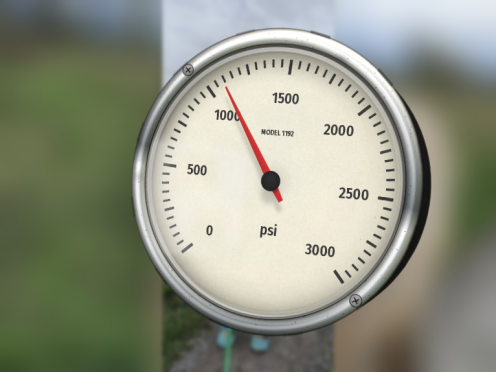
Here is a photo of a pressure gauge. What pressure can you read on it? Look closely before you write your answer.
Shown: 1100 psi
